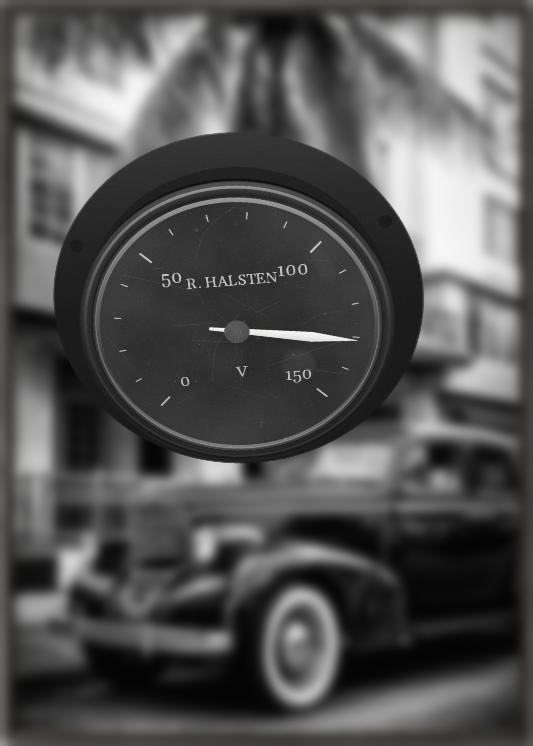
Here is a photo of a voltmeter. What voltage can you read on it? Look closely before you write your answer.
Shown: 130 V
